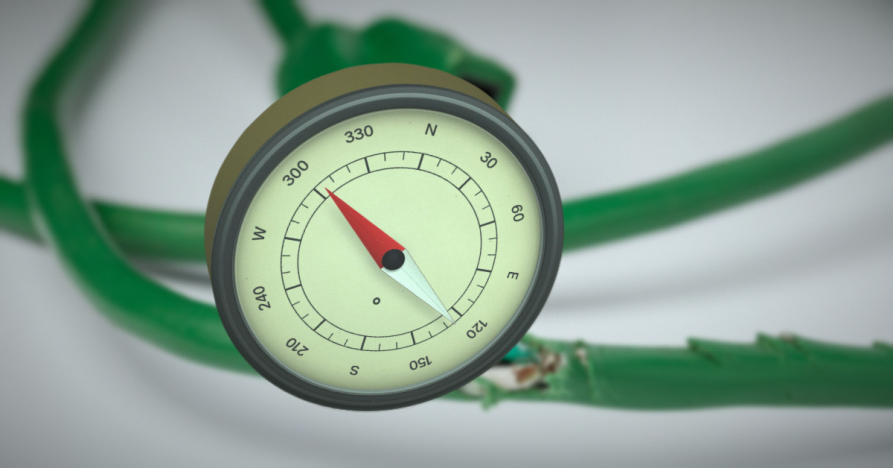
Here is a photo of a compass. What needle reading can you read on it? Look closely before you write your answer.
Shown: 305 °
